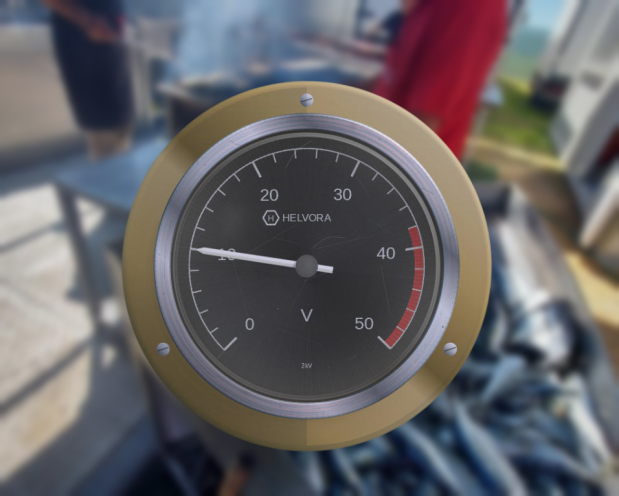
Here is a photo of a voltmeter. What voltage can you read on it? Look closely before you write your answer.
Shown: 10 V
